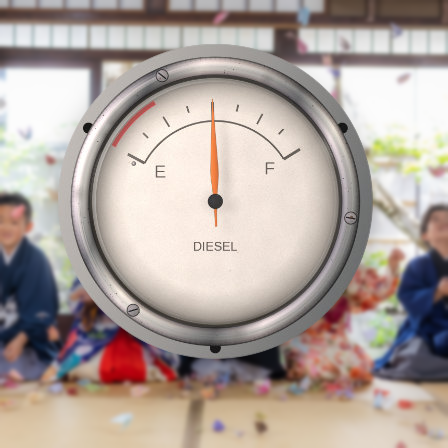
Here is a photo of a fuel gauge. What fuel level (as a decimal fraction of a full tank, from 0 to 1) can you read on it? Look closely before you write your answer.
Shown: 0.5
